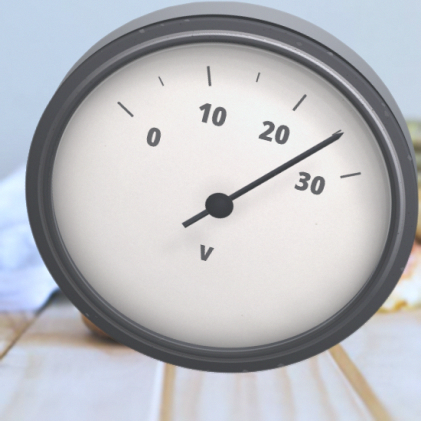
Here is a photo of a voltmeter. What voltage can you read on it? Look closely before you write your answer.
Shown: 25 V
